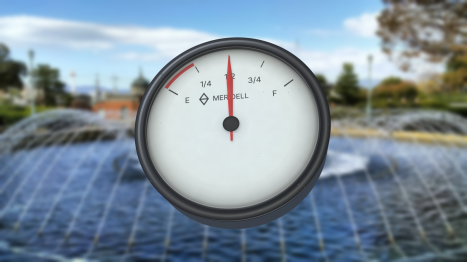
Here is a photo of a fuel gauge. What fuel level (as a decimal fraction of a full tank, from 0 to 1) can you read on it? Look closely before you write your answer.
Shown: 0.5
